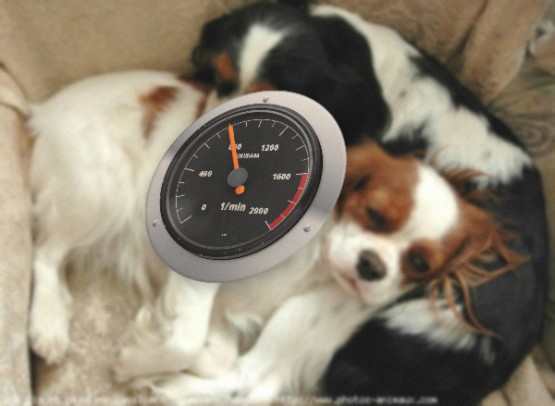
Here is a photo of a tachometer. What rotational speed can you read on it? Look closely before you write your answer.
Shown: 800 rpm
